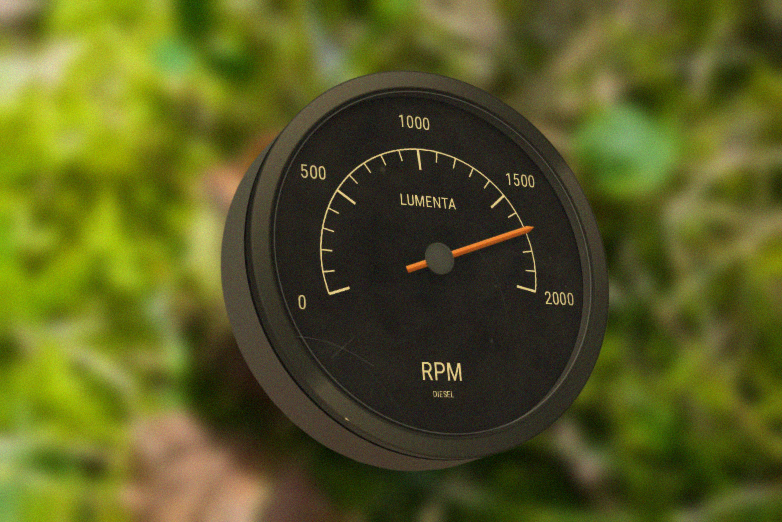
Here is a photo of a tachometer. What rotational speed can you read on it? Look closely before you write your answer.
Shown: 1700 rpm
